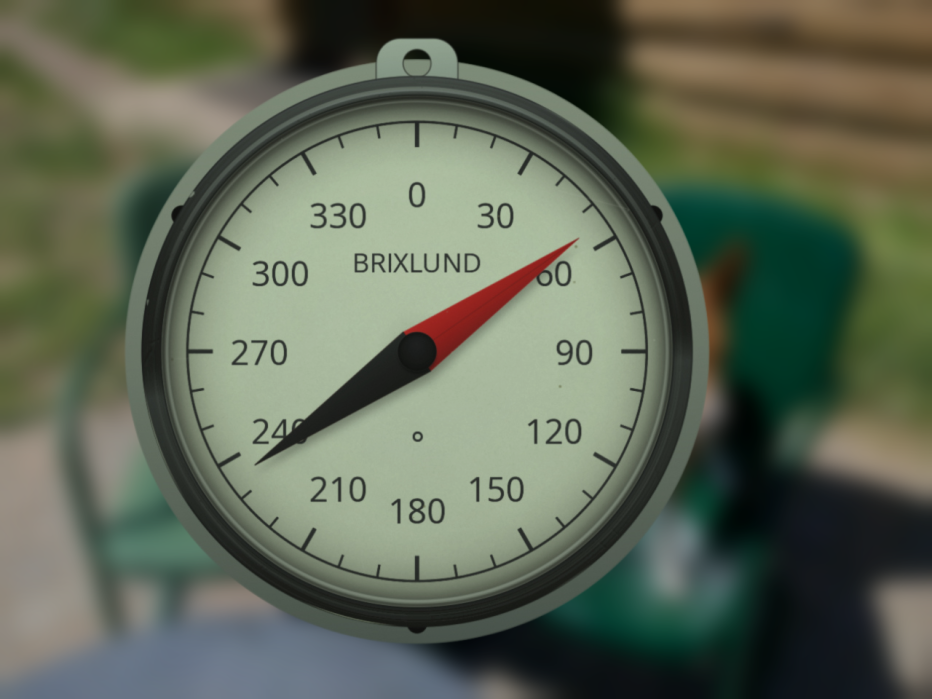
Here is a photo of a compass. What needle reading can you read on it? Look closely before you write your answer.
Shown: 55 °
